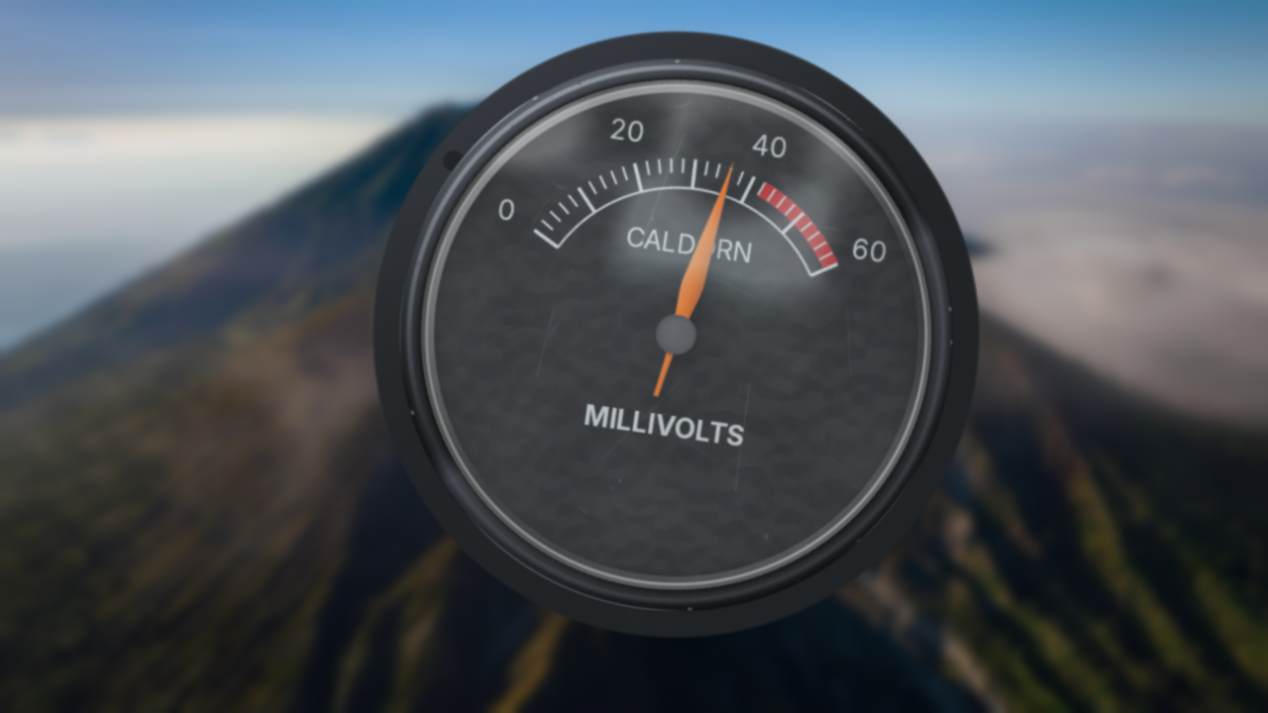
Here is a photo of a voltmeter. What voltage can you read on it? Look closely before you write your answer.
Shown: 36 mV
